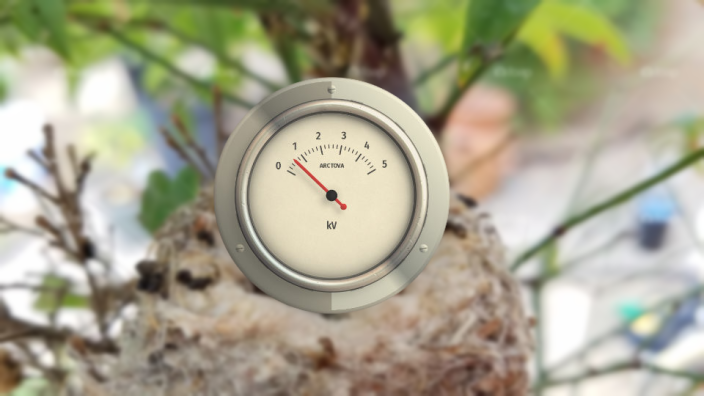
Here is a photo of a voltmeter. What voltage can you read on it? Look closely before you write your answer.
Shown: 0.6 kV
